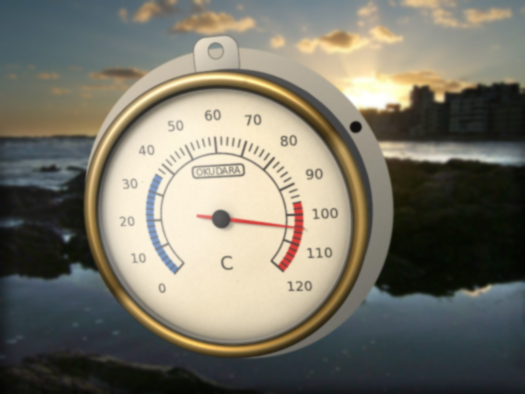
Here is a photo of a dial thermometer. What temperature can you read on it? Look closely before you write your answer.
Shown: 104 °C
